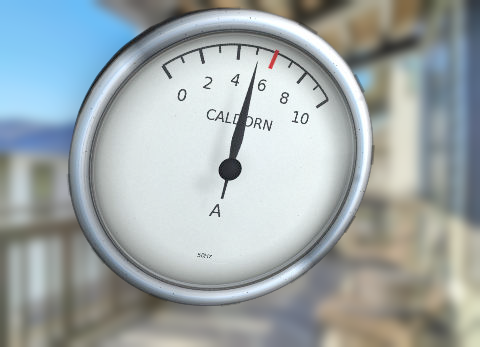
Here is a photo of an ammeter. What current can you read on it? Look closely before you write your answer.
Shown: 5 A
